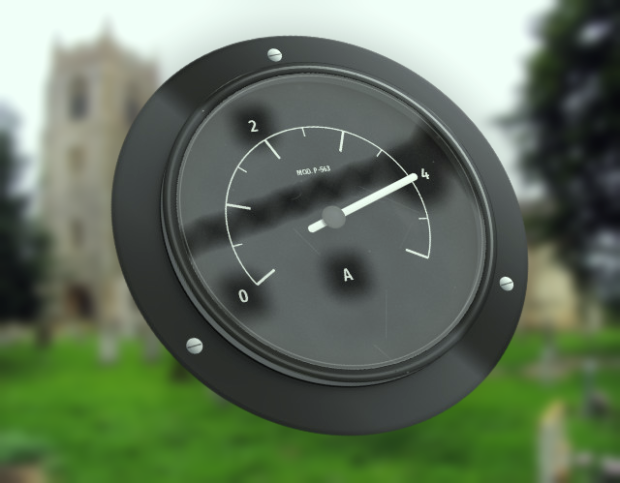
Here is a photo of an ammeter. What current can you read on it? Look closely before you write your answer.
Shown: 4 A
